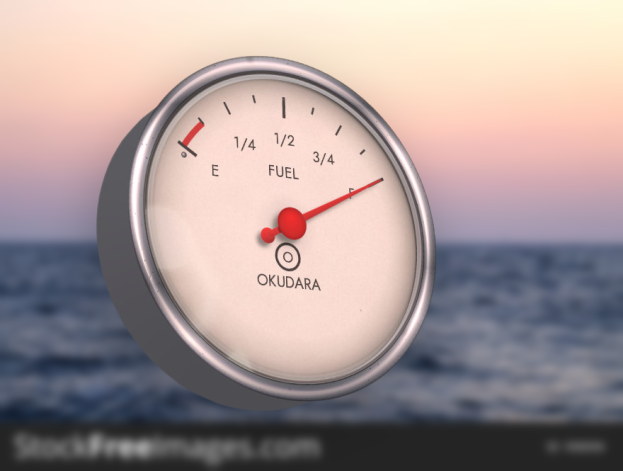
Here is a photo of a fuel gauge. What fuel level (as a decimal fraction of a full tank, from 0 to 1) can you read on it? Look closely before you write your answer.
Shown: 1
